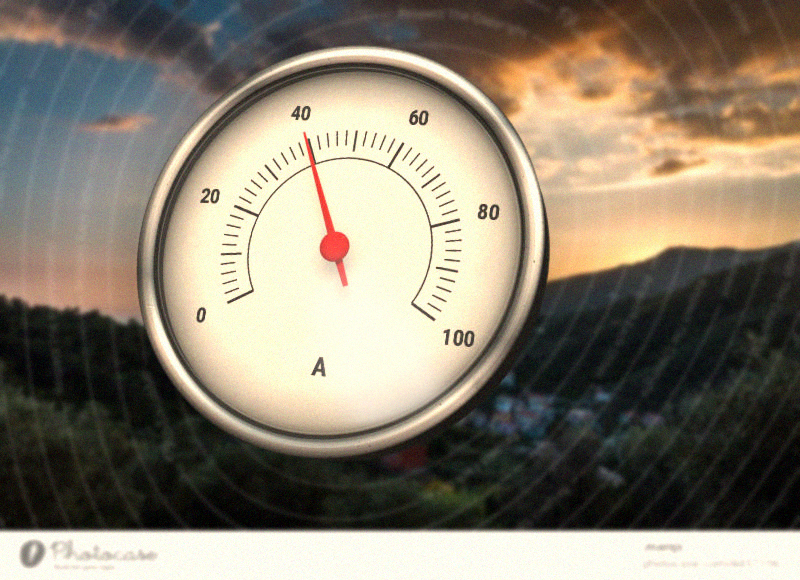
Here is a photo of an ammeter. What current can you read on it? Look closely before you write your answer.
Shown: 40 A
